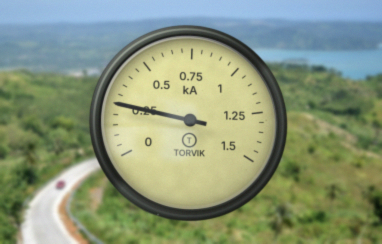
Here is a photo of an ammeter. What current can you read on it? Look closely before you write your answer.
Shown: 0.25 kA
